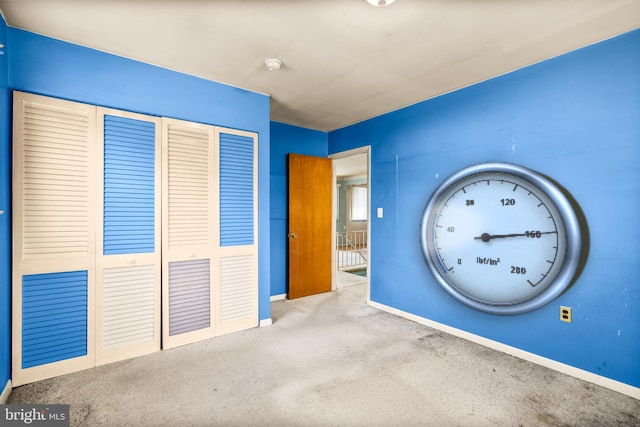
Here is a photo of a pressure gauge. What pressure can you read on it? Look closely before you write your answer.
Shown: 160 psi
